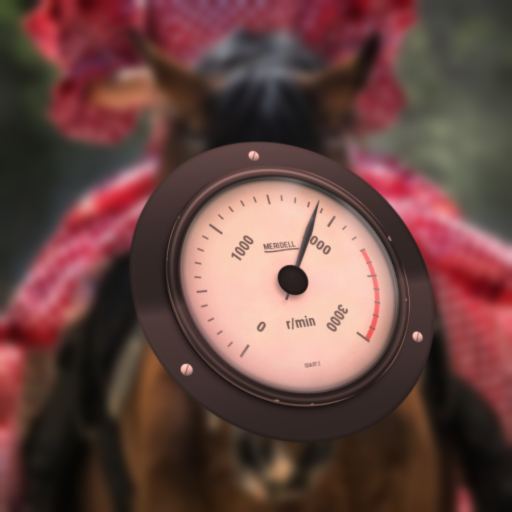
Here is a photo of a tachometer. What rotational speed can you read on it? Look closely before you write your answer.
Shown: 1850 rpm
